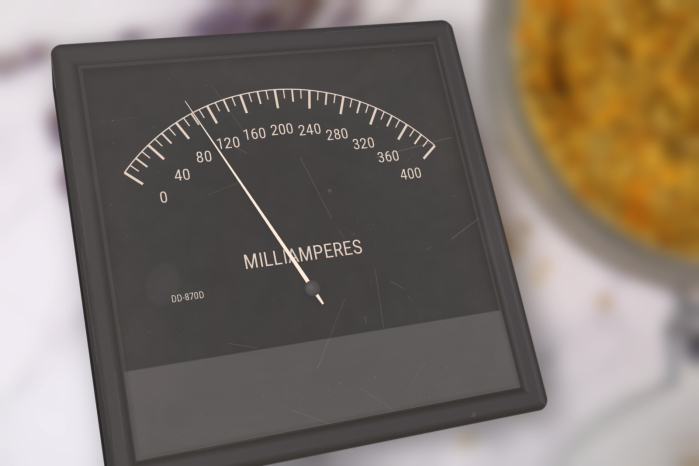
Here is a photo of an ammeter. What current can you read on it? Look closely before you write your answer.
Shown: 100 mA
